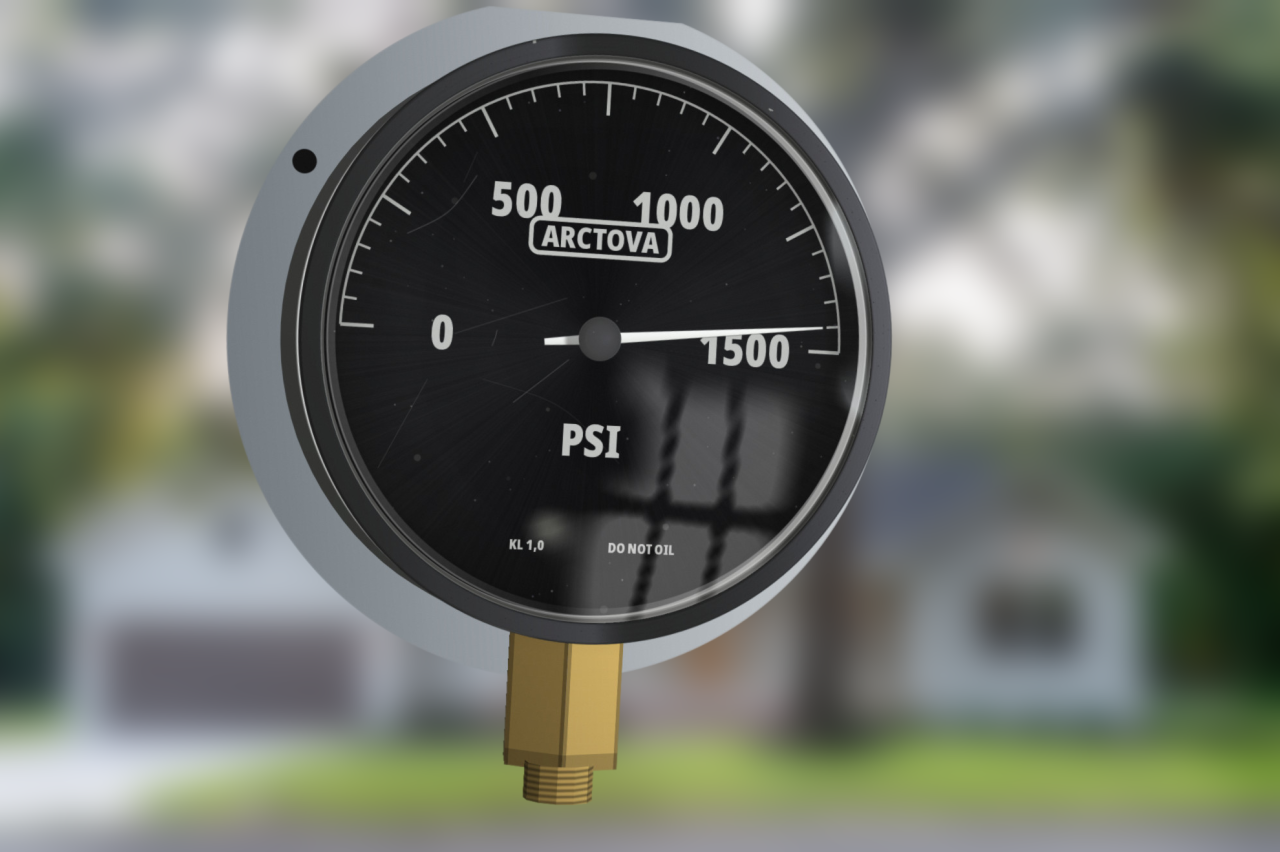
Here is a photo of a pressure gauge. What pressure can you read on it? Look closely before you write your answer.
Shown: 1450 psi
